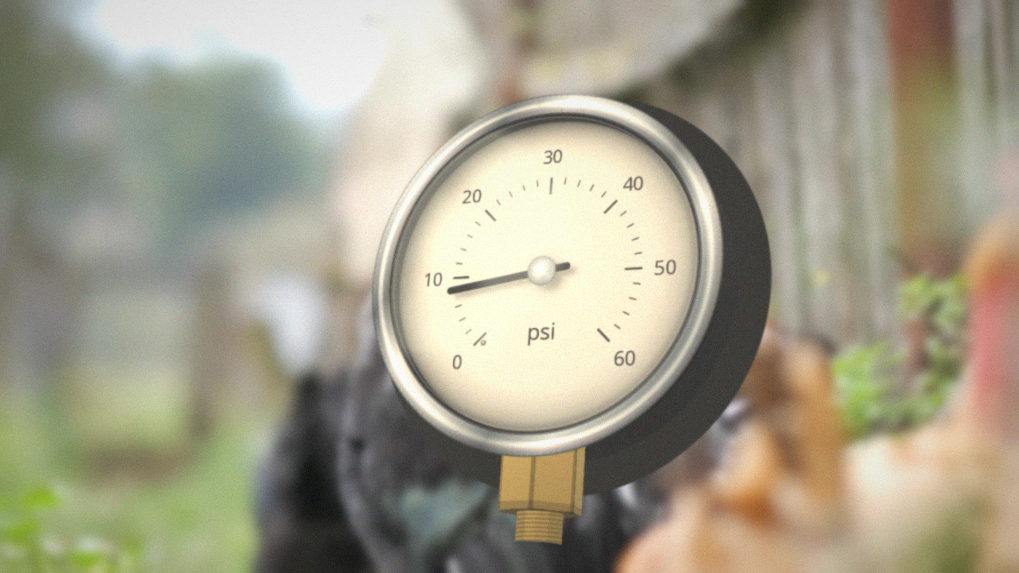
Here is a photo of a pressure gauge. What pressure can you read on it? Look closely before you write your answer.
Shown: 8 psi
